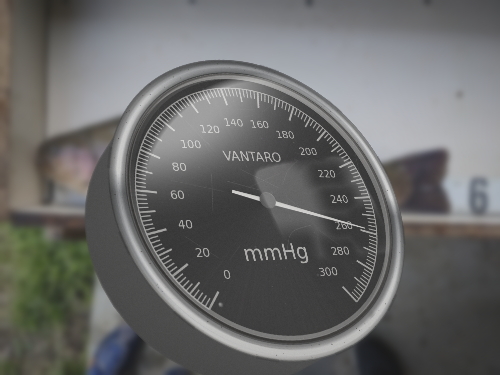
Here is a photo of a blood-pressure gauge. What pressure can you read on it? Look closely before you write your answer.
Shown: 260 mmHg
